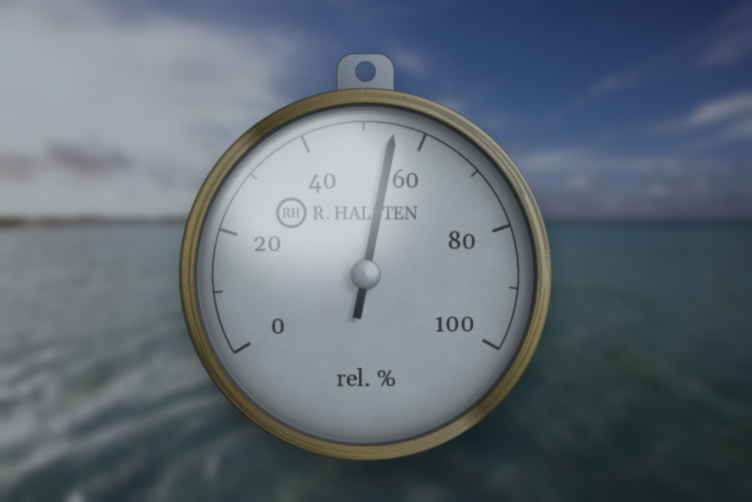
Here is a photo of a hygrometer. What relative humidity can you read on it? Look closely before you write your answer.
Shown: 55 %
